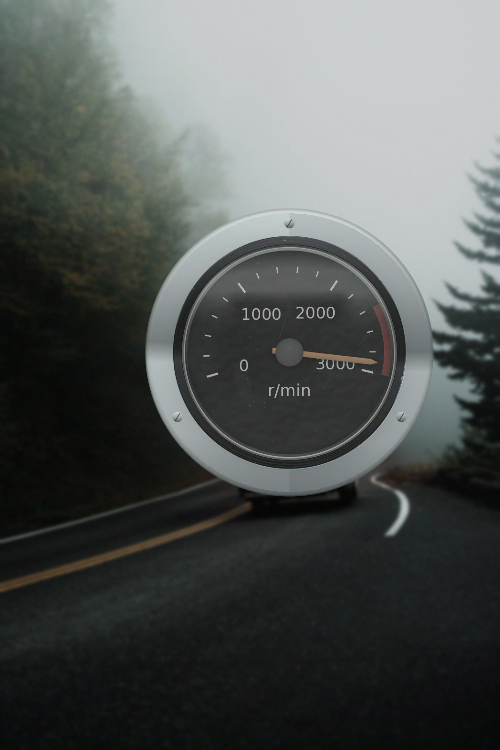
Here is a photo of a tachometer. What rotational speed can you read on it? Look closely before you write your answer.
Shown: 2900 rpm
